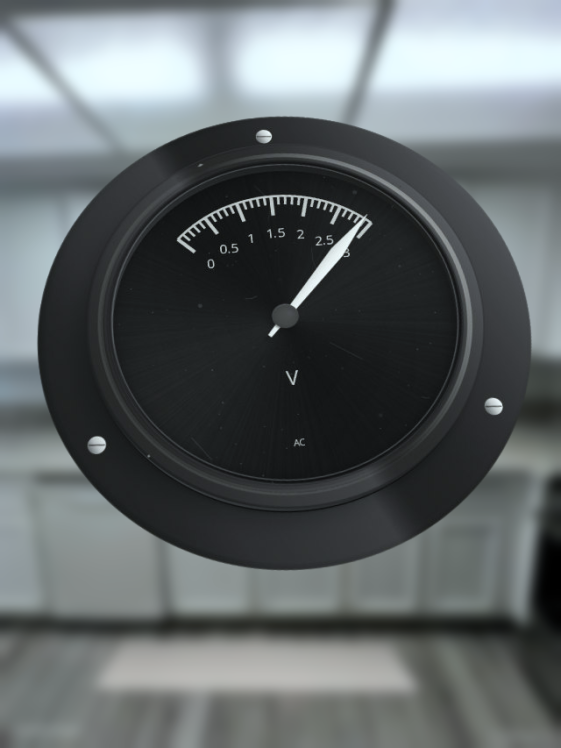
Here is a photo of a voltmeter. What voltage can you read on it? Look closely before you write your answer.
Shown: 2.9 V
